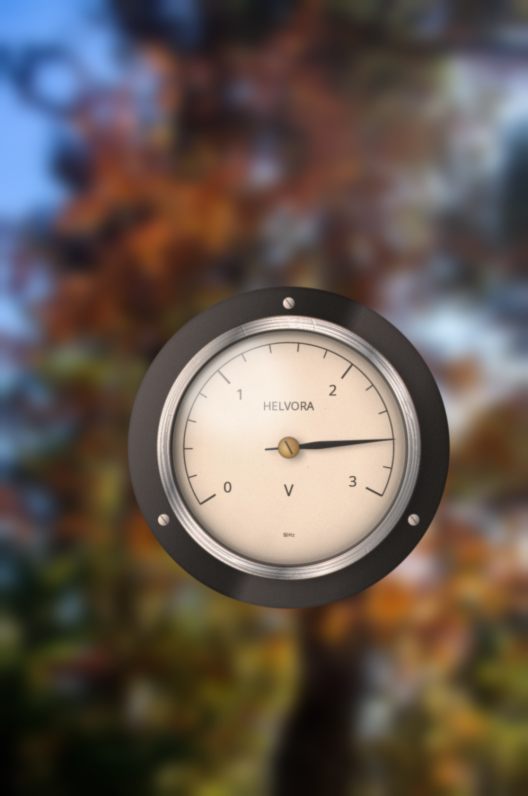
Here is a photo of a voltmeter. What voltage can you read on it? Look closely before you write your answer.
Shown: 2.6 V
